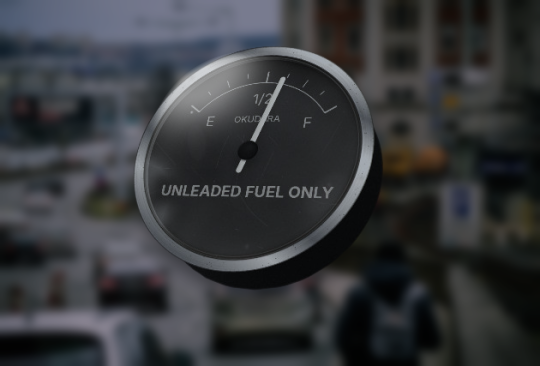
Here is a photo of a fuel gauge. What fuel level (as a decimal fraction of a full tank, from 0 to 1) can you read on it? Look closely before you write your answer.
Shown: 0.625
